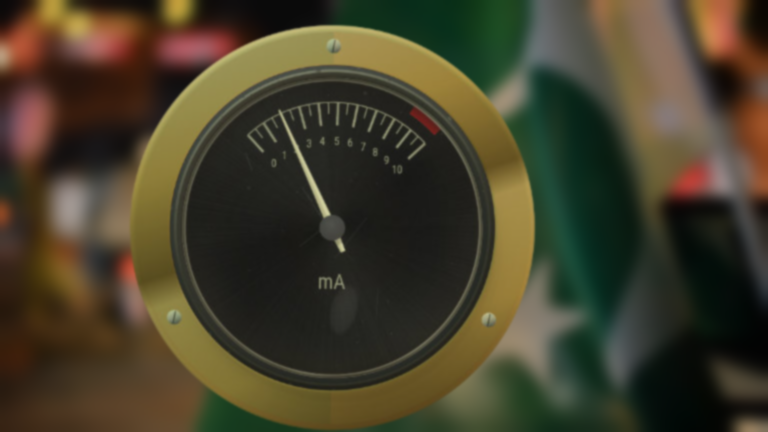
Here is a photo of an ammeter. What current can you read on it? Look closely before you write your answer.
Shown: 2 mA
